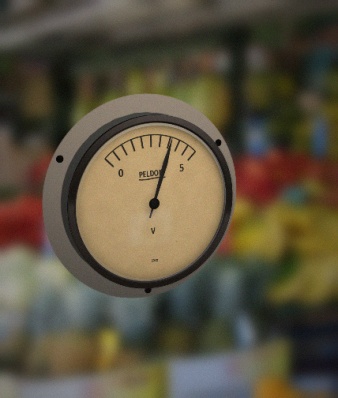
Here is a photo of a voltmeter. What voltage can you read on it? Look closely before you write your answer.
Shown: 3.5 V
